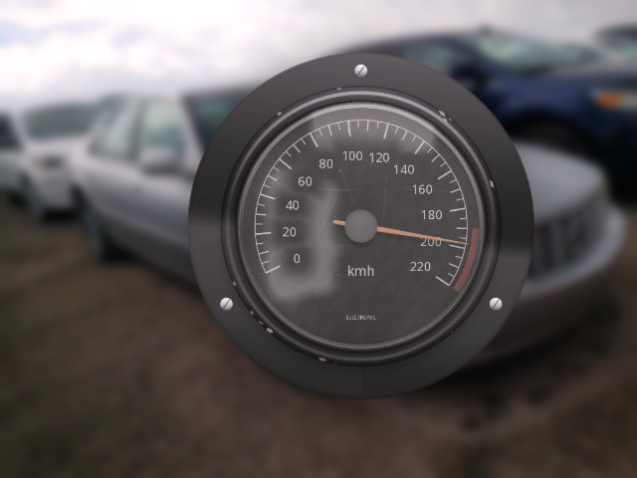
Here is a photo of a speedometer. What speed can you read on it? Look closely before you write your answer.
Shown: 197.5 km/h
